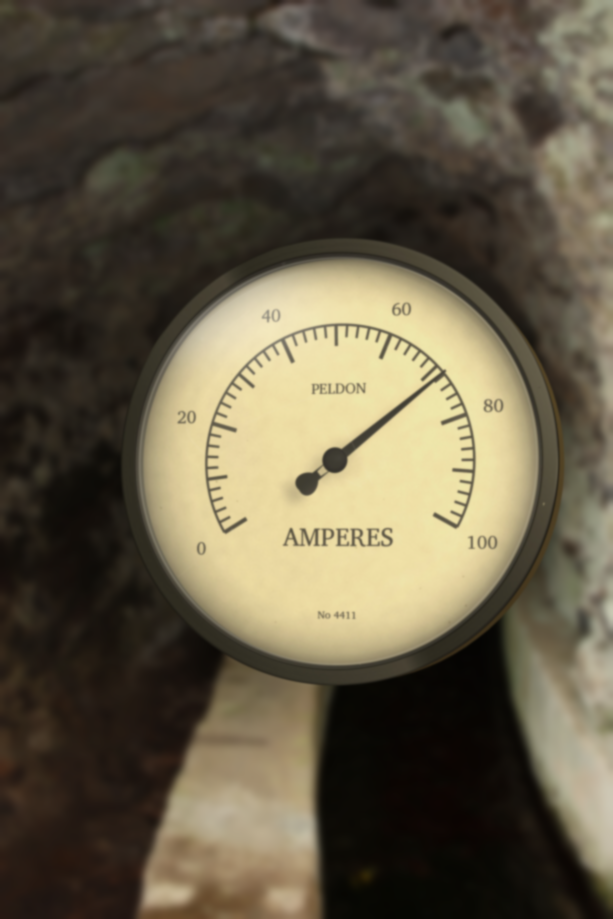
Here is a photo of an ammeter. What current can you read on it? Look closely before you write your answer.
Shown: 72 A
